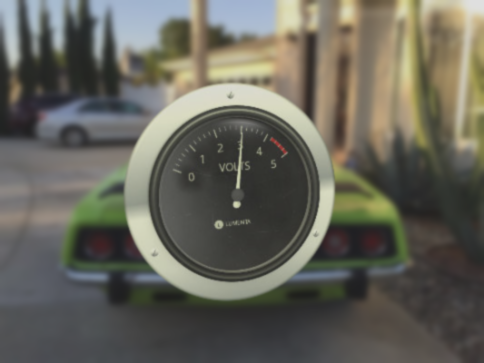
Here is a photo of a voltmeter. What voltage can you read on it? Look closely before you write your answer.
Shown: 3 V
